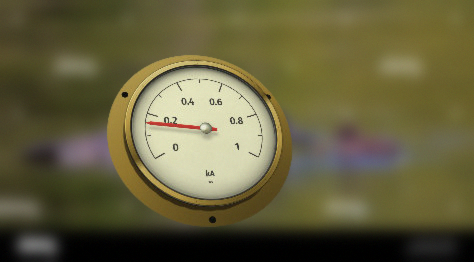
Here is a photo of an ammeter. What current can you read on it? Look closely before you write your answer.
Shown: 0.15 kA
